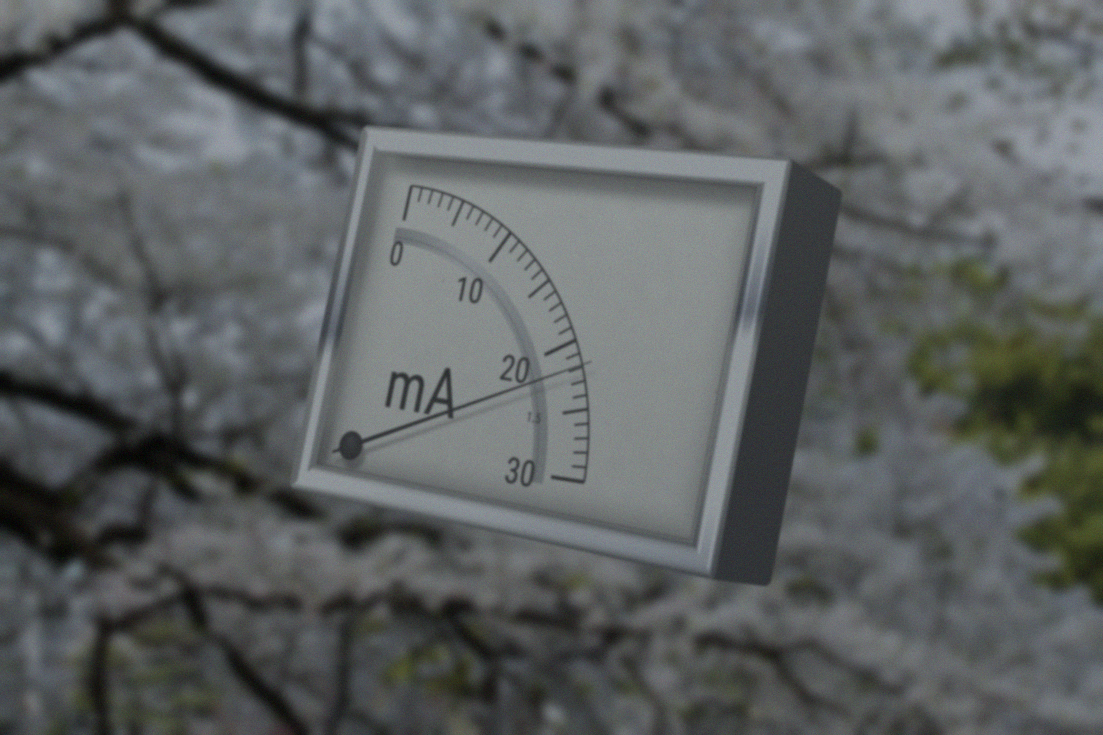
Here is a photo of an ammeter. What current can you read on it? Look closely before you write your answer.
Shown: 22 mA
